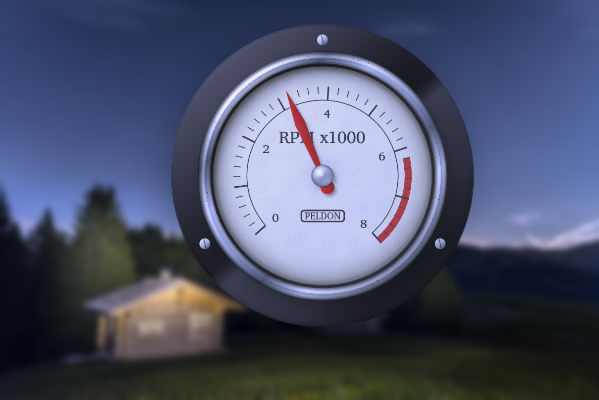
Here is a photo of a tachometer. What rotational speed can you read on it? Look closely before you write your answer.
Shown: 3200 rpm
